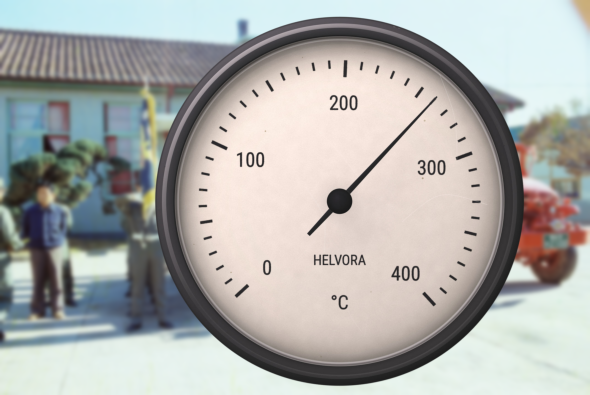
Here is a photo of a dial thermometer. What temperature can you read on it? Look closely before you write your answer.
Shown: 260 °C
